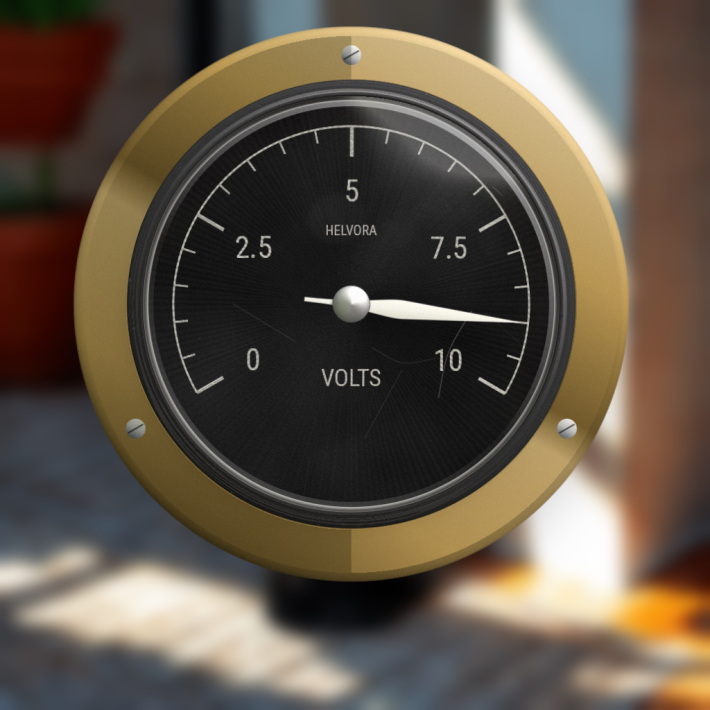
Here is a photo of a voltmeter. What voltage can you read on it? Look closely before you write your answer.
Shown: 9 V
